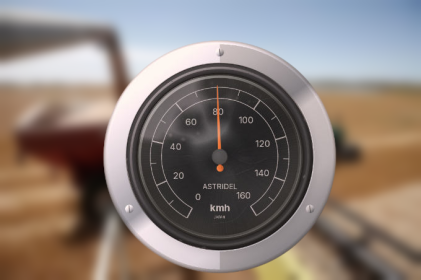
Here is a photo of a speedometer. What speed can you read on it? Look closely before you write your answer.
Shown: 80 km/h
